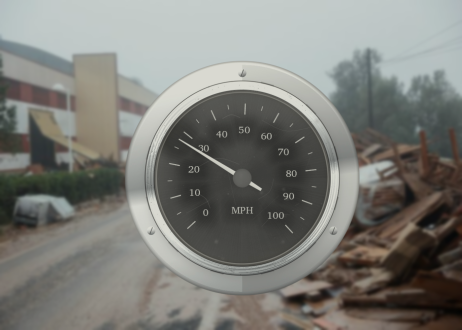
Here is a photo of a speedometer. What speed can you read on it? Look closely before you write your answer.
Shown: 27.5 mph
